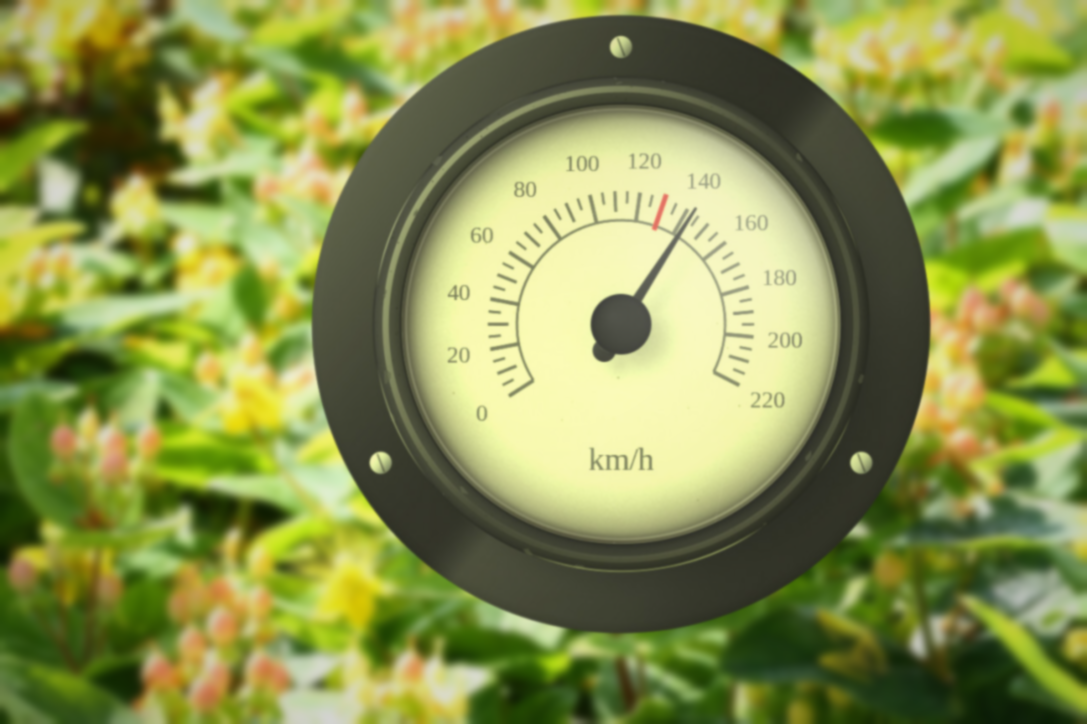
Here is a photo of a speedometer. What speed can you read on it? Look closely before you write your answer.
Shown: 142.5 km/h
